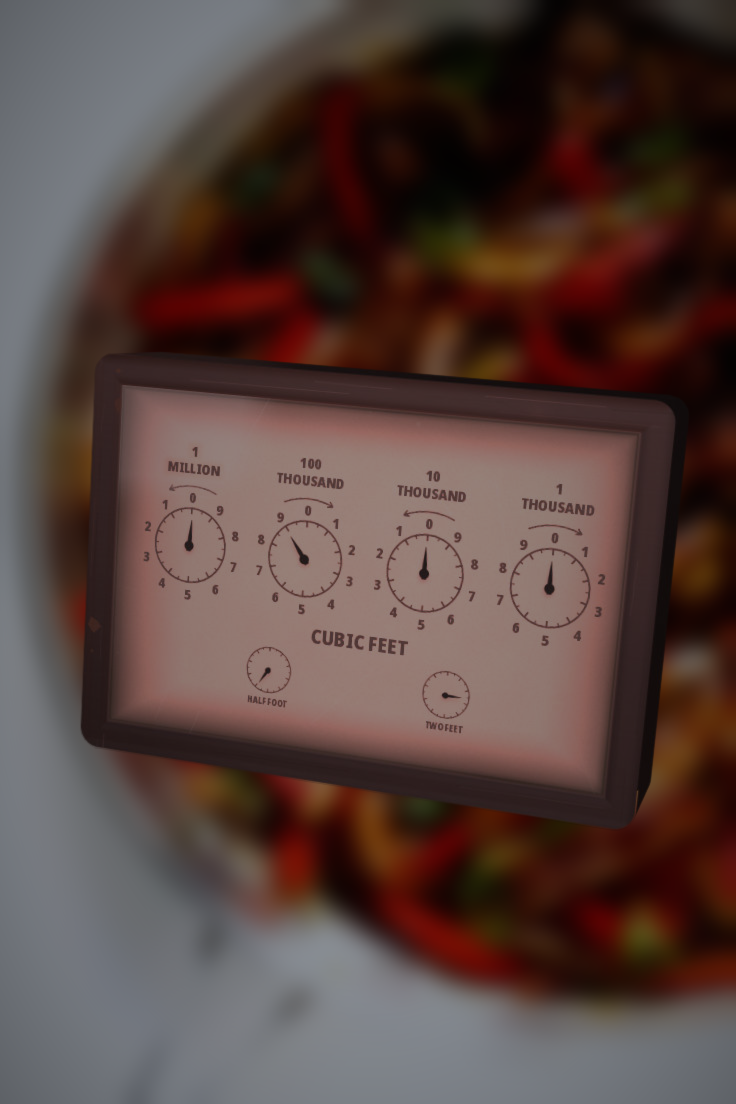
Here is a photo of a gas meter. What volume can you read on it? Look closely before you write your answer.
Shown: 990000 ft³
